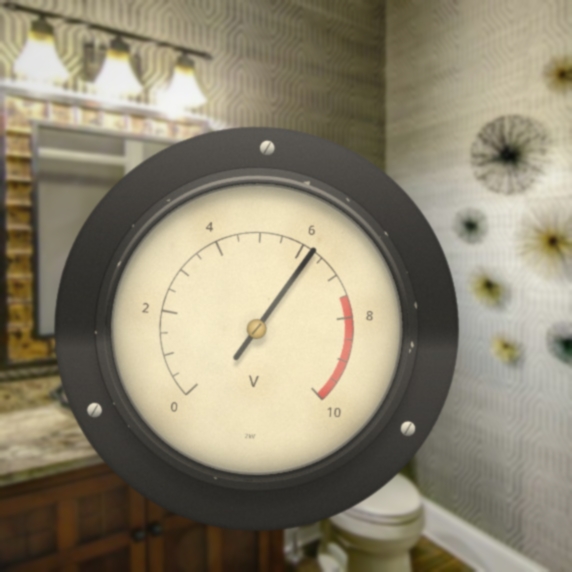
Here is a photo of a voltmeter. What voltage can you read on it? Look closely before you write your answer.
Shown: 6.25 V
